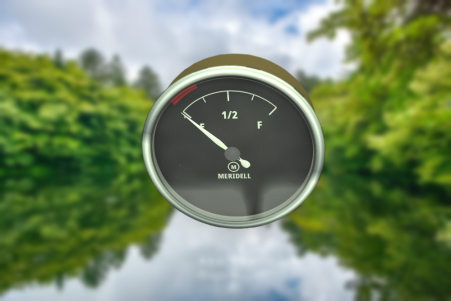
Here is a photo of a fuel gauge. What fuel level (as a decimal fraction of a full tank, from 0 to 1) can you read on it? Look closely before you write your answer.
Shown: 0
